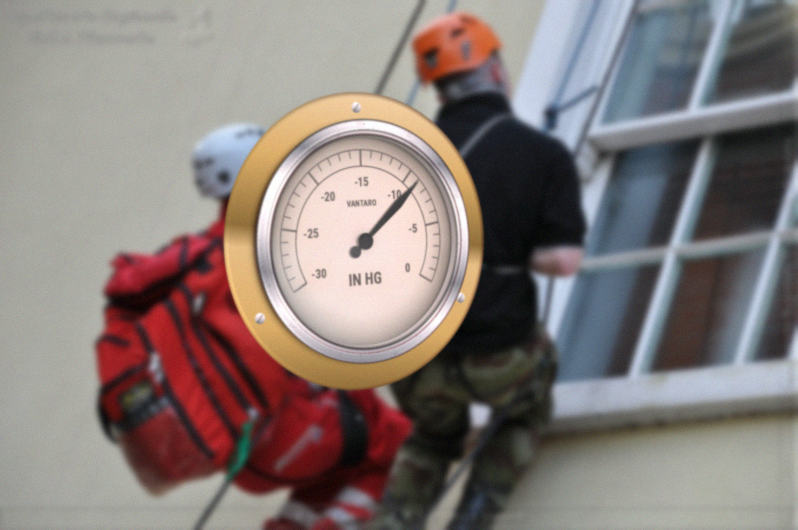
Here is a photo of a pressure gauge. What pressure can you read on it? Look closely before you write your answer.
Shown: -9 inHg
